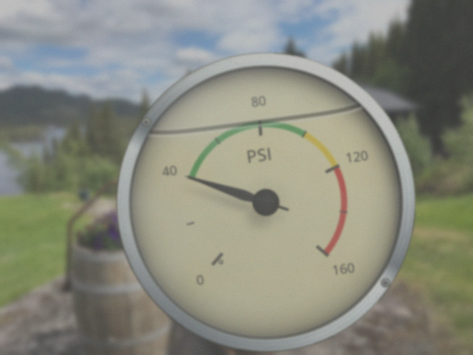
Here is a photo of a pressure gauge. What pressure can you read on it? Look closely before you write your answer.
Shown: 40 psi
